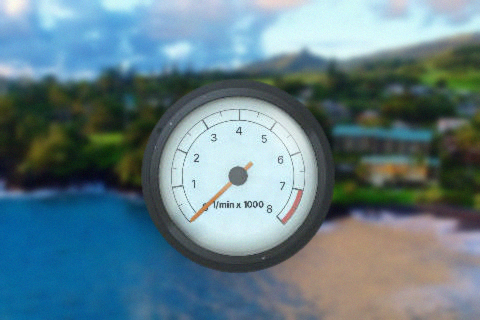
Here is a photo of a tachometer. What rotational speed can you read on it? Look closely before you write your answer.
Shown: 0 rpm
